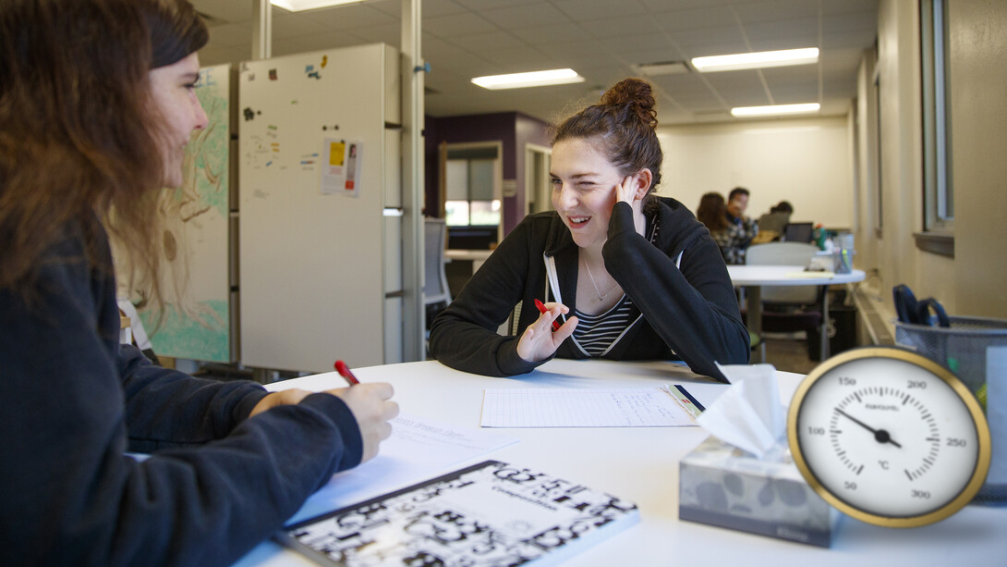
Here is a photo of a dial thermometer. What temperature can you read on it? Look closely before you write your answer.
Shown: 125 °C
